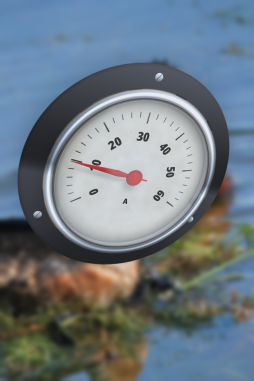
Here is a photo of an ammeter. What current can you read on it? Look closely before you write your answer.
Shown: 10 A
